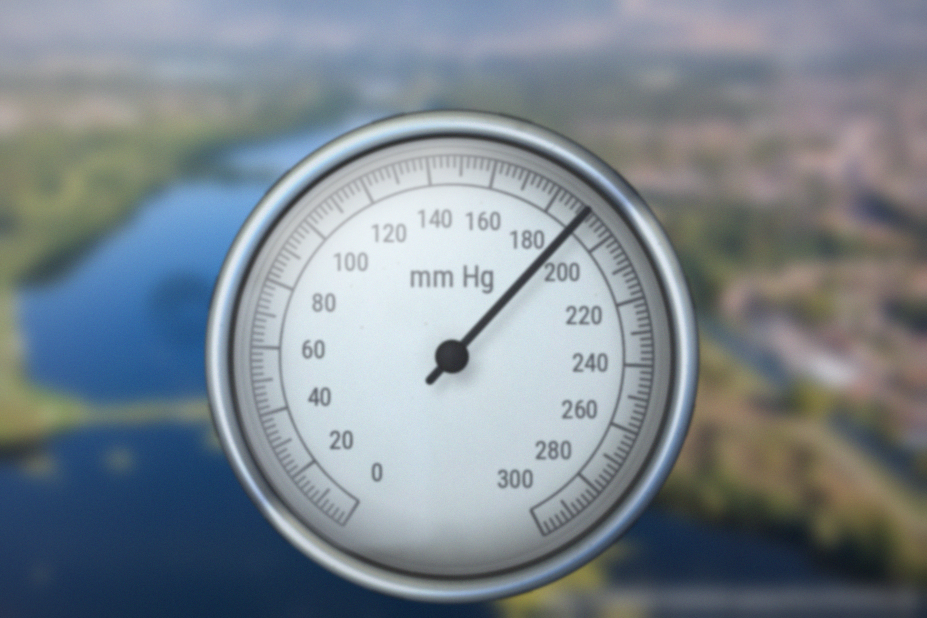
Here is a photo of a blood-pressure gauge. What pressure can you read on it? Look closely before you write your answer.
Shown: 190 mmHg
